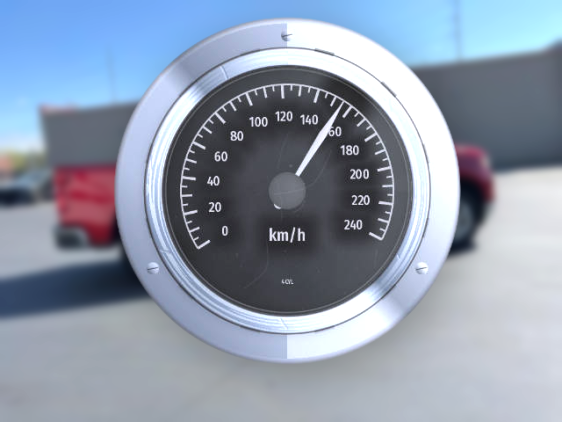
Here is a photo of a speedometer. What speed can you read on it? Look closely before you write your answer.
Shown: 155 km/h
